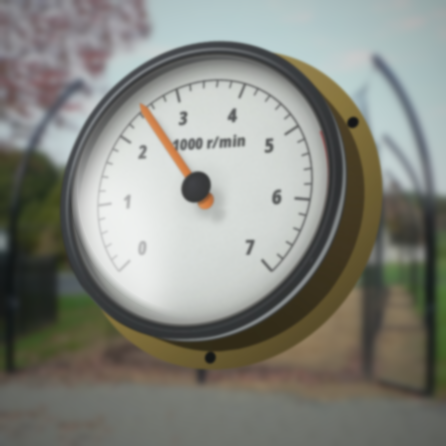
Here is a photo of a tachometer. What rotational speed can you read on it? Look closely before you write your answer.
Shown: 2500 rpm
